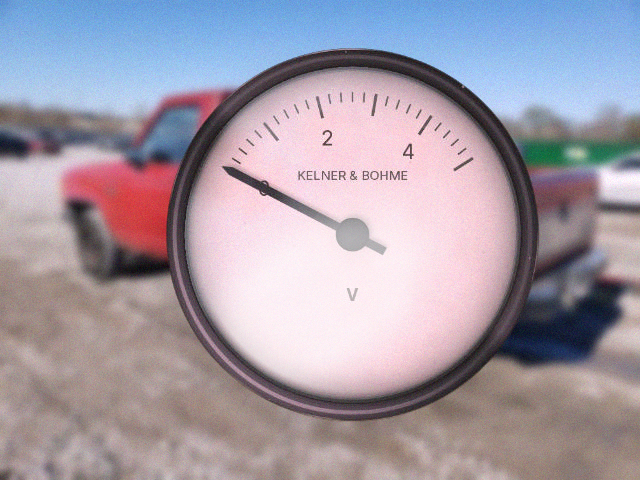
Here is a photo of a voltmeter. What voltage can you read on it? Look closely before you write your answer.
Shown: 0 V
